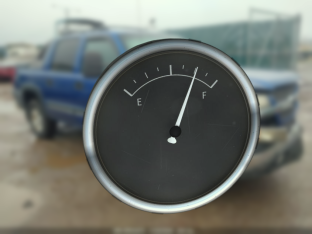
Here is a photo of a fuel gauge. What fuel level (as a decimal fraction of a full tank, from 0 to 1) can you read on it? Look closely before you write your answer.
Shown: 0.75
